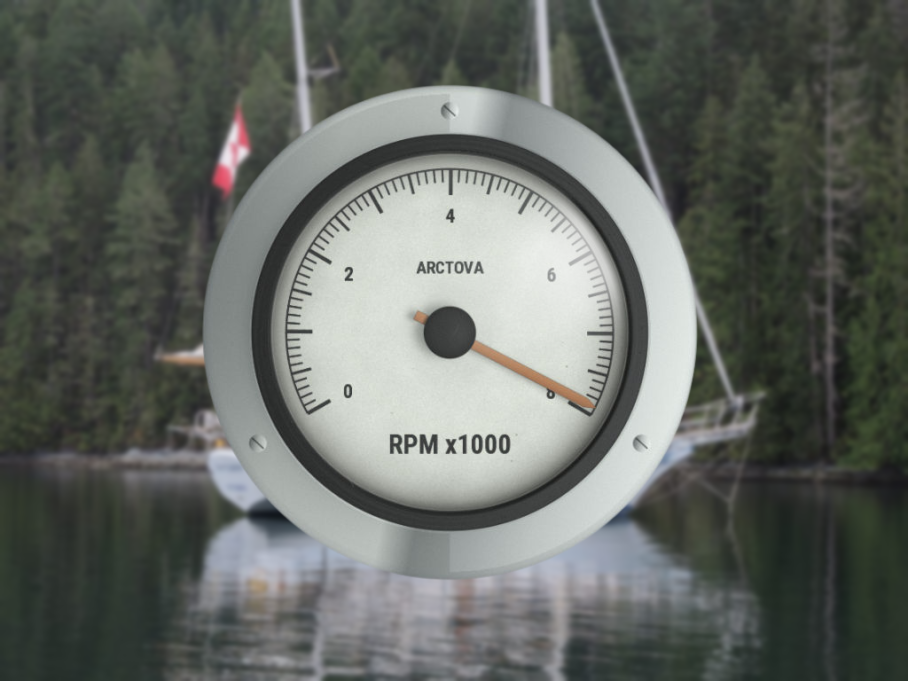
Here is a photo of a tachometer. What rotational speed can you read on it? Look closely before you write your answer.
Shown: 7900 rpm
